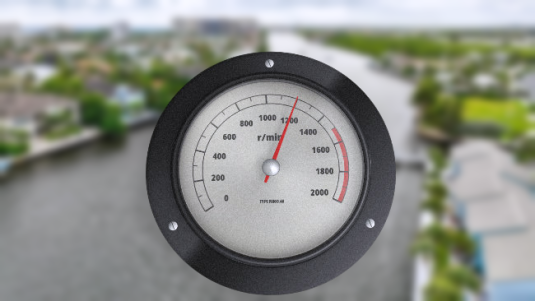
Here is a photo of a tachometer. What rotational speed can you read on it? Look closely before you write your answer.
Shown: 1200 rpm
